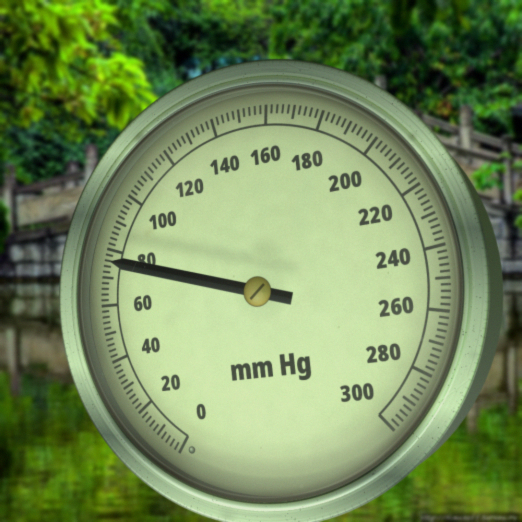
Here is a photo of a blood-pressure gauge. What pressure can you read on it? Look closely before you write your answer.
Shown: 76 mmHg
